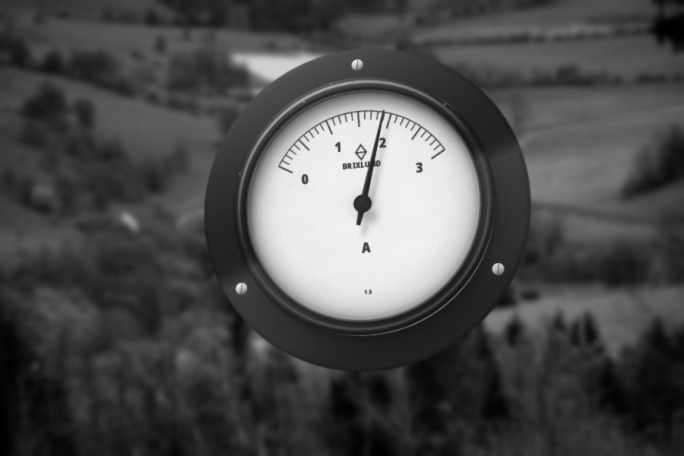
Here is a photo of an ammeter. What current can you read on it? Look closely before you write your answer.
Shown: 1.9 A
